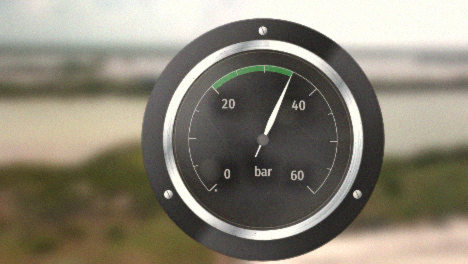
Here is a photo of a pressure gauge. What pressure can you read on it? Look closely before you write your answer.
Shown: 35 bar
